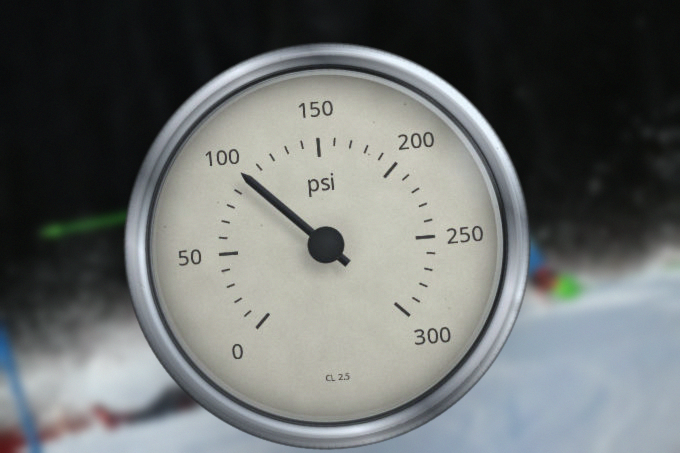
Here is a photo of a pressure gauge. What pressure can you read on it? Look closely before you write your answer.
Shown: 100 psi
